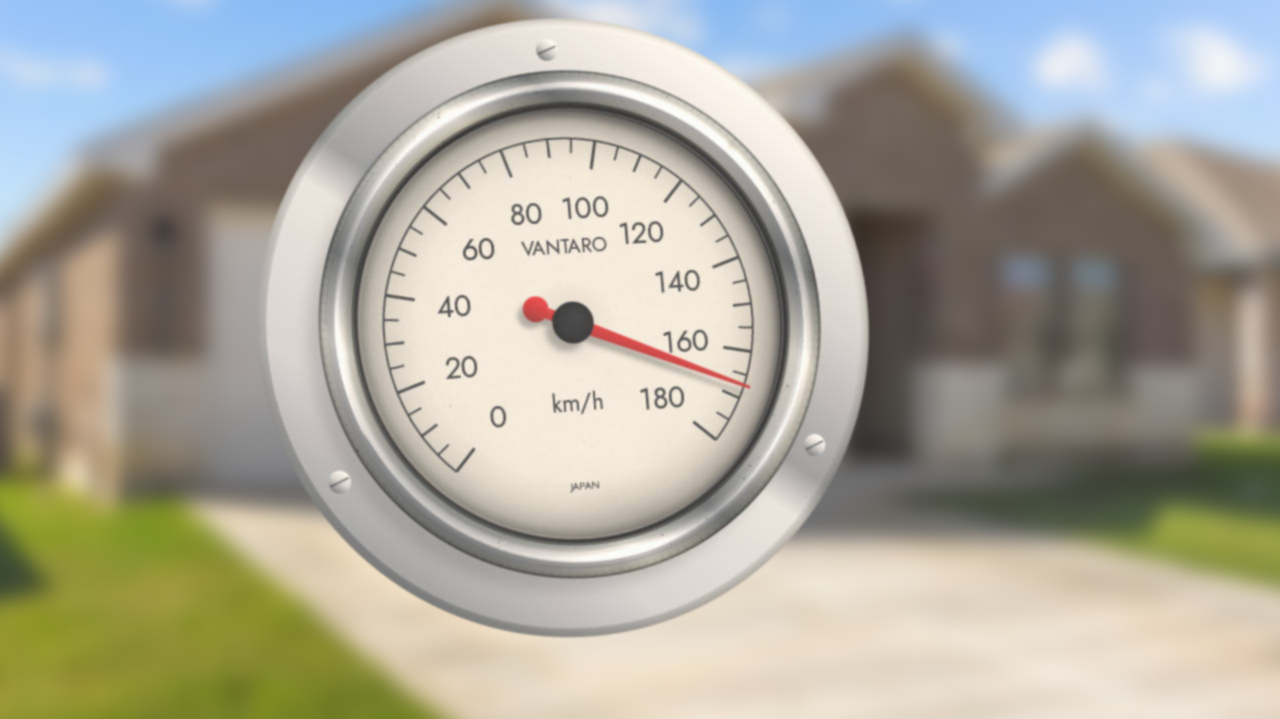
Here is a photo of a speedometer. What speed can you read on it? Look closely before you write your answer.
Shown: 167.5 km/h
